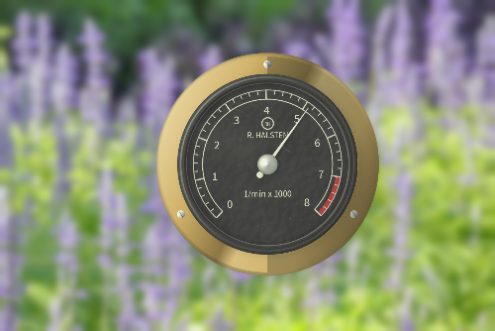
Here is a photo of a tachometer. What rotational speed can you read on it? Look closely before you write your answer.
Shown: 5100 rpm
